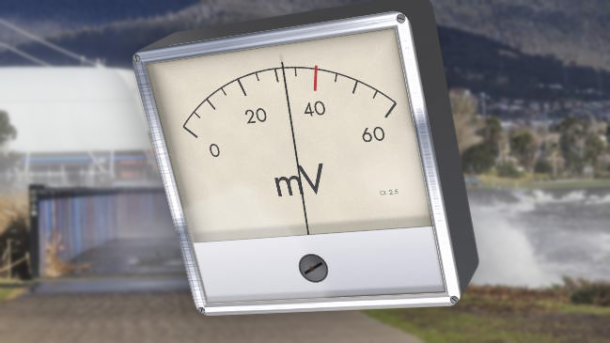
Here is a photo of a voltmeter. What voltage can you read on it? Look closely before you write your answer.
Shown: 32.5 mV
